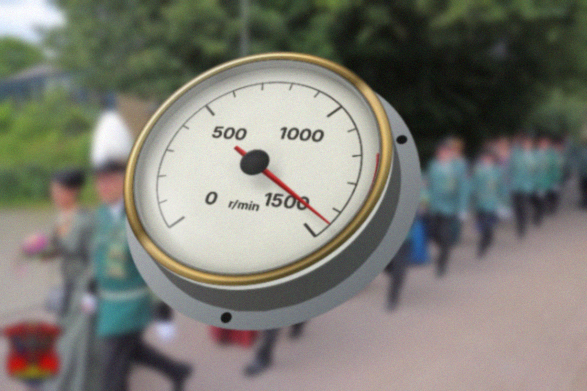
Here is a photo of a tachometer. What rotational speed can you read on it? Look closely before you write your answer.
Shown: 1450 rpm
